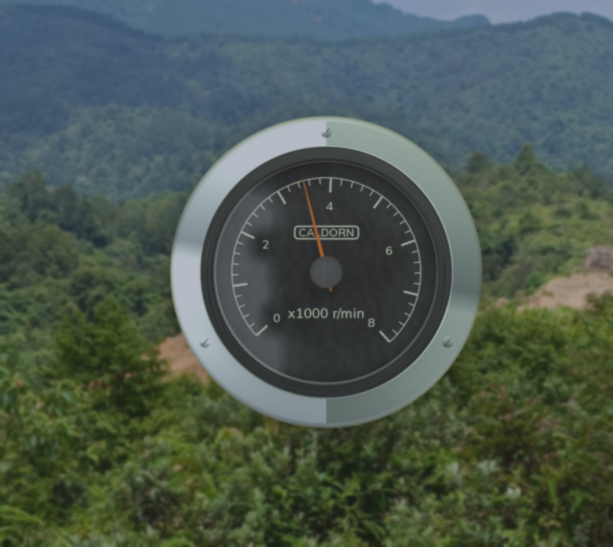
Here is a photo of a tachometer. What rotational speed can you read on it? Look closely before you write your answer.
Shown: 3500 rpm
